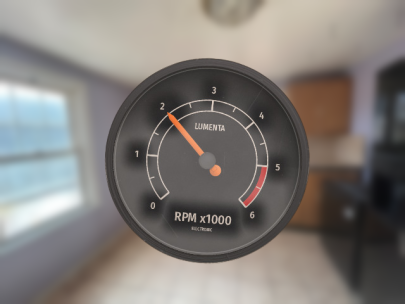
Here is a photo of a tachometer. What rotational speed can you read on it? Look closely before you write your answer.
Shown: 2000 rpm
